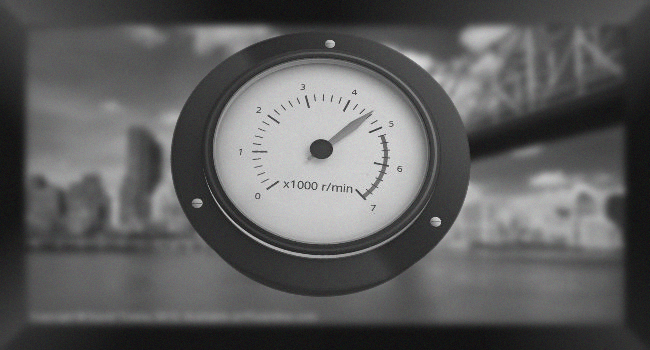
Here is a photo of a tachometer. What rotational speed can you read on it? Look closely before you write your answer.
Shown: 4600 rpm
